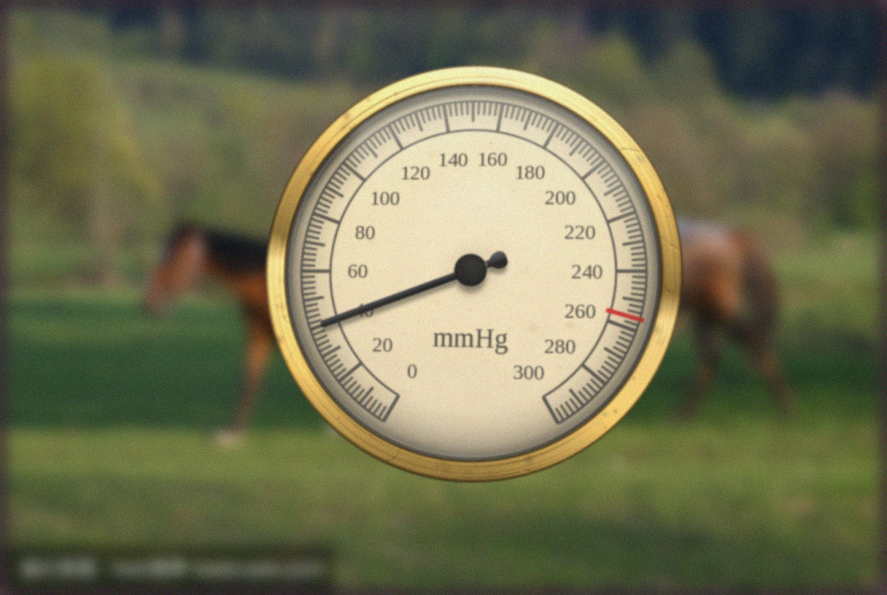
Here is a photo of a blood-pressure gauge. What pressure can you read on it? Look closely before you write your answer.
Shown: 40 mmHg
